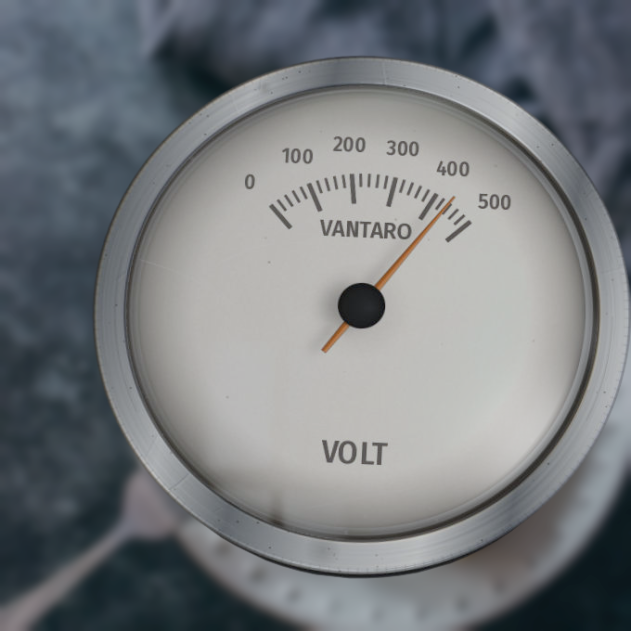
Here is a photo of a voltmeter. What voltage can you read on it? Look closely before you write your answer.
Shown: 440 V
